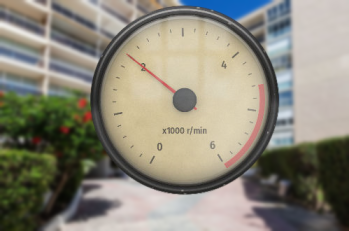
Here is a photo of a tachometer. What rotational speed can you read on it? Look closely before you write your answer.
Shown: 2000 rpm
